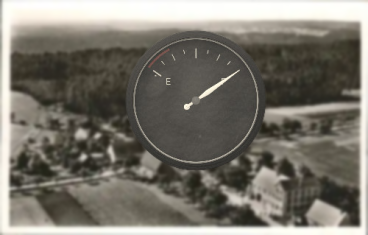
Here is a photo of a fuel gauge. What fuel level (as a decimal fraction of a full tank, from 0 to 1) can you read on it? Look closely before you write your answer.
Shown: 1
